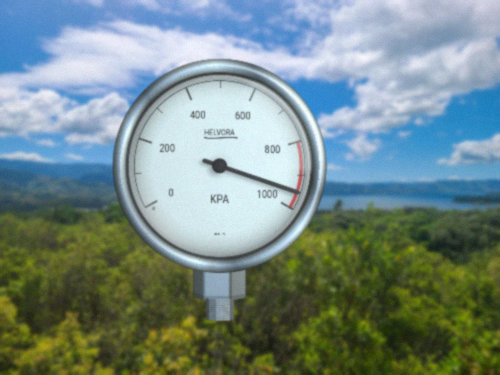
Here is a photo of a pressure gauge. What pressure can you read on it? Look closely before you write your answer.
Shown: 950 kPa
